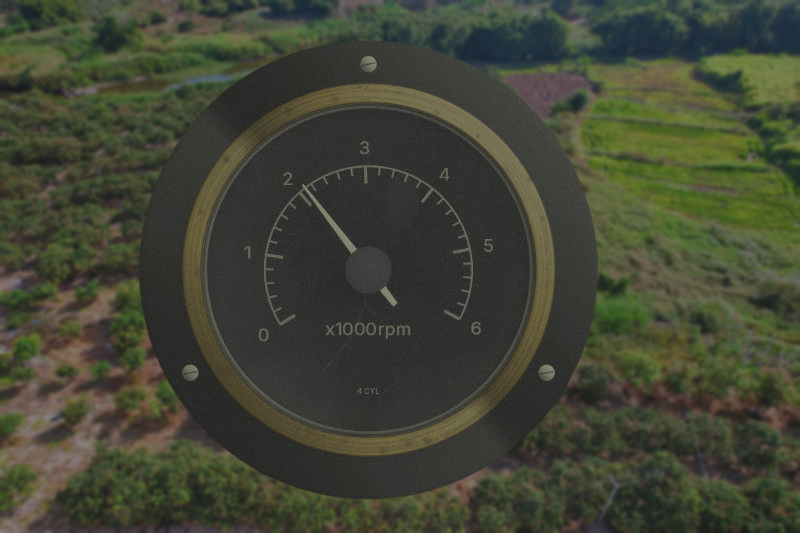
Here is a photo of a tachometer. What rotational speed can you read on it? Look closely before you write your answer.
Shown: 2100 rpm
